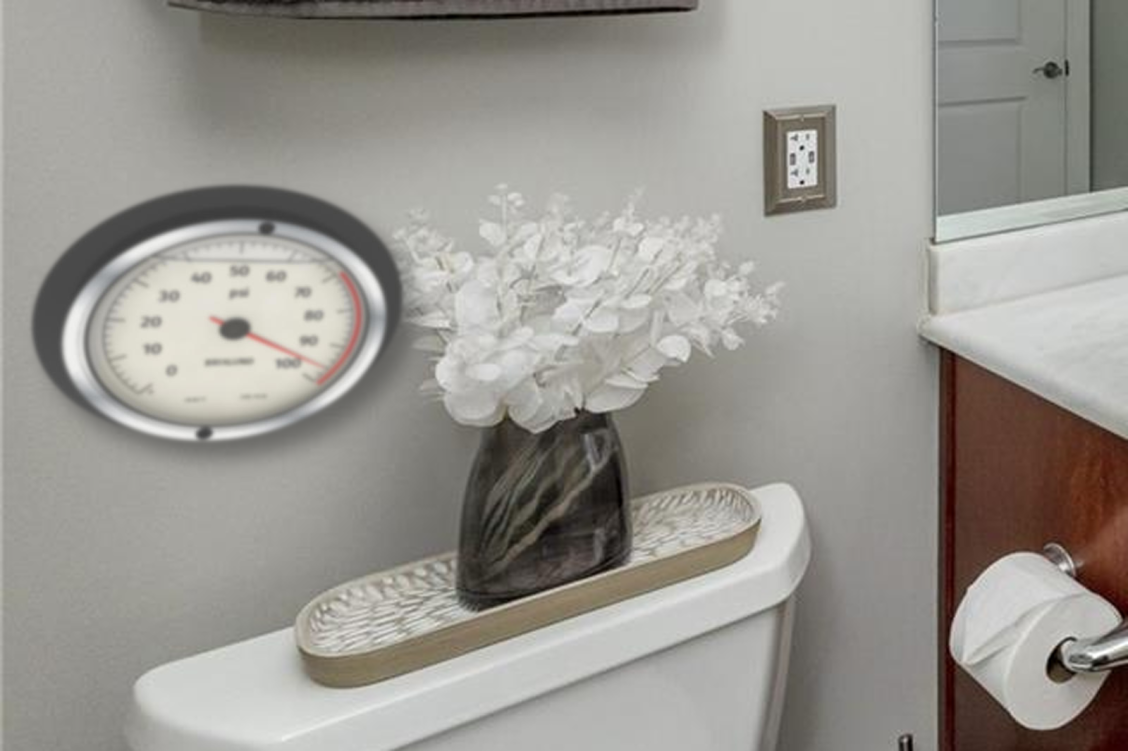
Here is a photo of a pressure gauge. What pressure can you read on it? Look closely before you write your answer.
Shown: 96 psi
